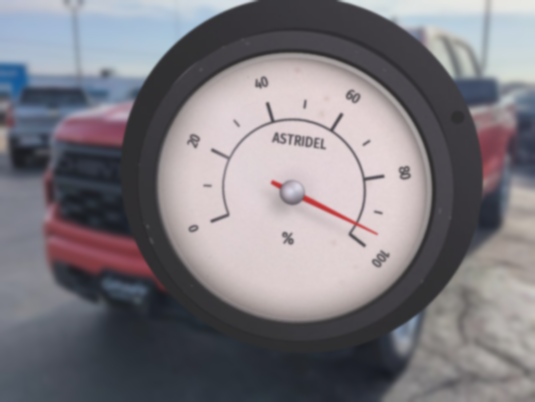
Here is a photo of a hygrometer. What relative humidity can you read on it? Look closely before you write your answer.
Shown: 95 %
